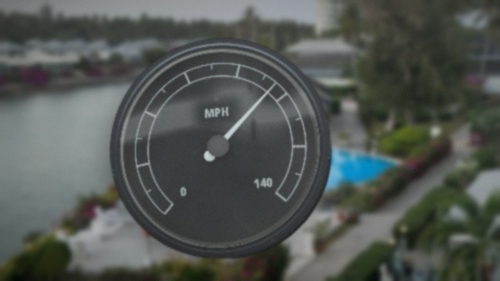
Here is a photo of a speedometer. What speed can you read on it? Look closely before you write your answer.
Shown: 95 mph
